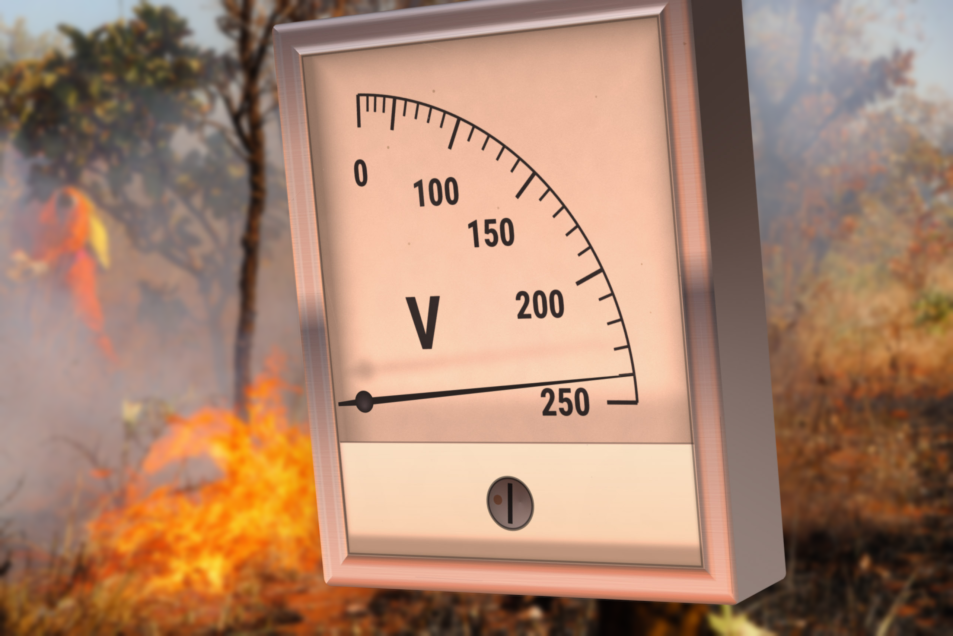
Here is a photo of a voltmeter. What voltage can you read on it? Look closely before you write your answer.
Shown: 240 V
